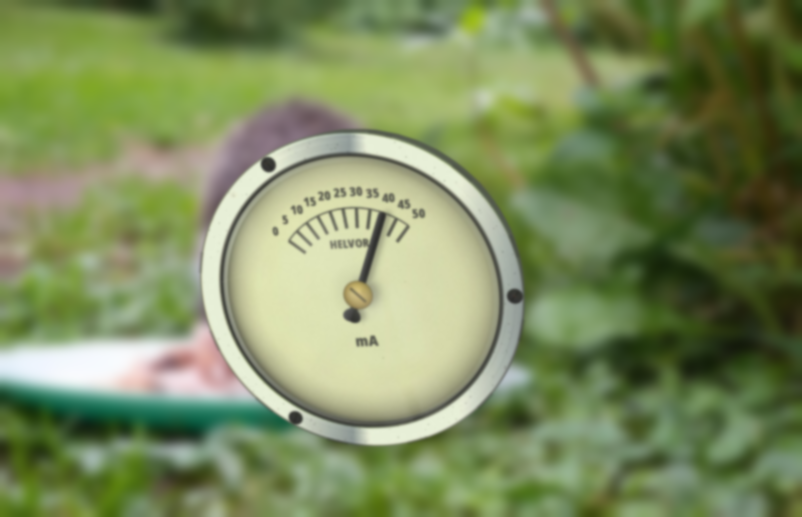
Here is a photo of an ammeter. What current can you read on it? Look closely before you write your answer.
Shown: 40 mA
